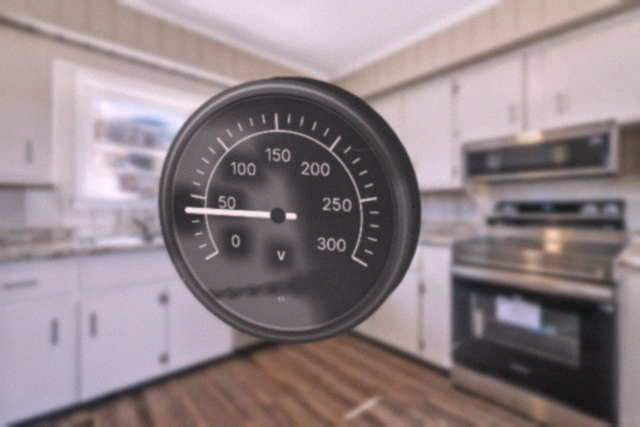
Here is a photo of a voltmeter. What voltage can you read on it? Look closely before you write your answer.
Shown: 40 V
